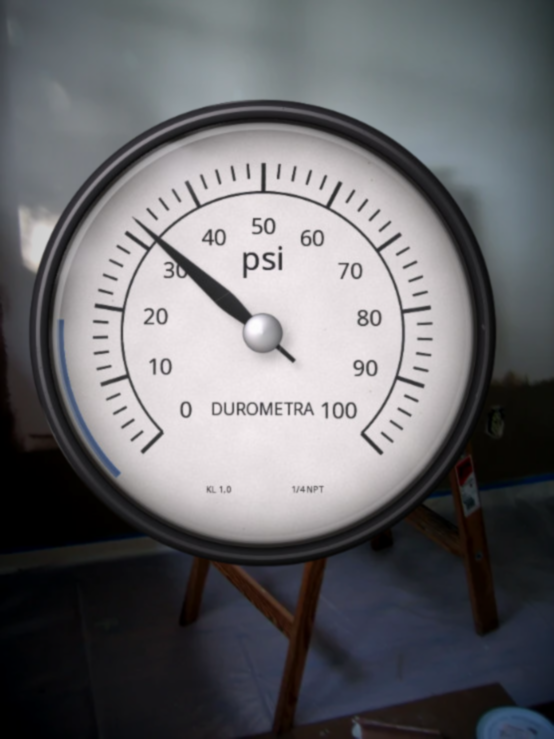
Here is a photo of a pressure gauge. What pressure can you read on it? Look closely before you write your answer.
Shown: 32 psi
